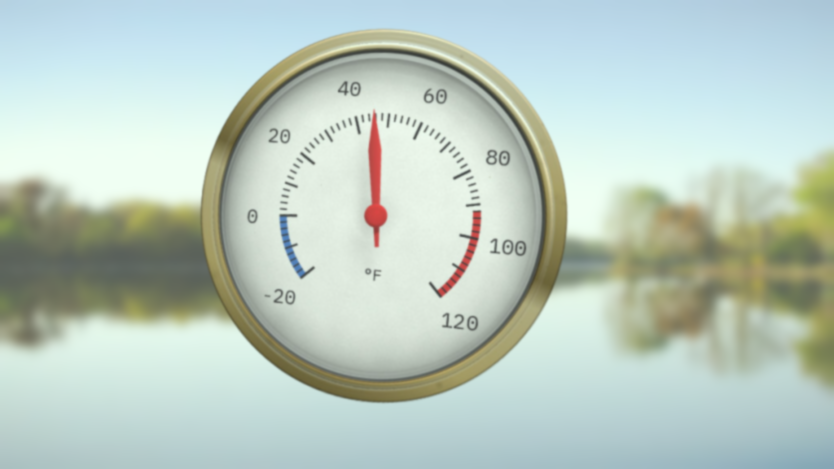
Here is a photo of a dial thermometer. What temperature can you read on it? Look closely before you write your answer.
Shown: 46 °F
